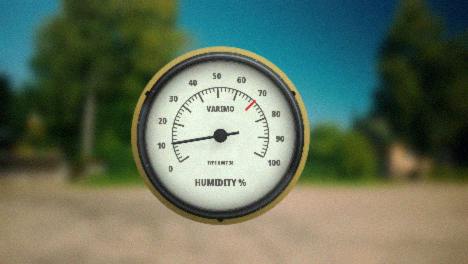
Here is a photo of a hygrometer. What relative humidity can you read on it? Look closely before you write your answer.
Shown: 10 %
